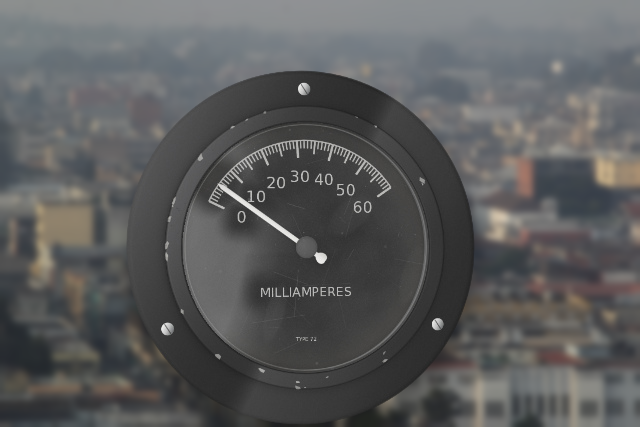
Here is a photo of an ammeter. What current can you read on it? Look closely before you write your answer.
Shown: 5 mA
